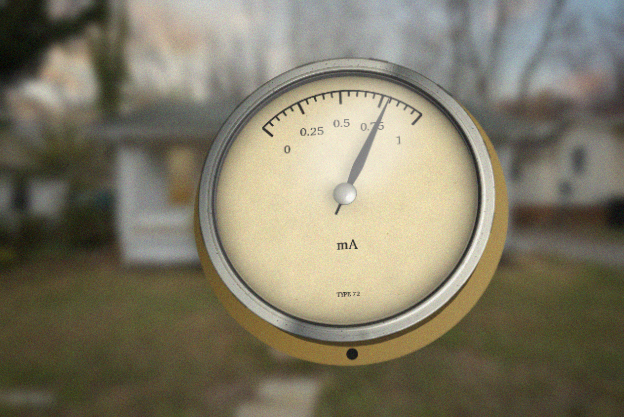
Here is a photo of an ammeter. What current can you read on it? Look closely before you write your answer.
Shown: 0.8 mA
